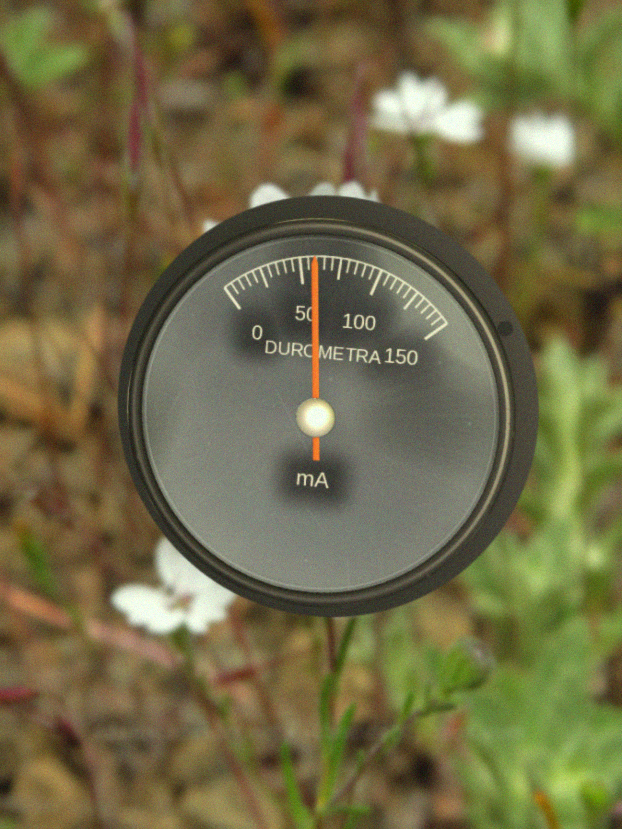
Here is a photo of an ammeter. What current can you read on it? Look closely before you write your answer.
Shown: 60 mA
